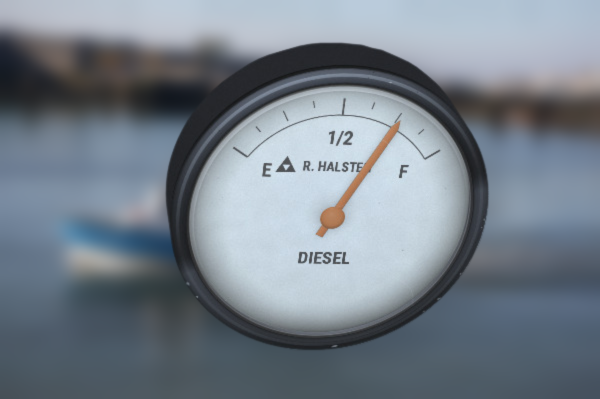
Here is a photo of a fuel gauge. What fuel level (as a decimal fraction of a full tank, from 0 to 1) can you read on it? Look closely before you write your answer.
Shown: 0.75
